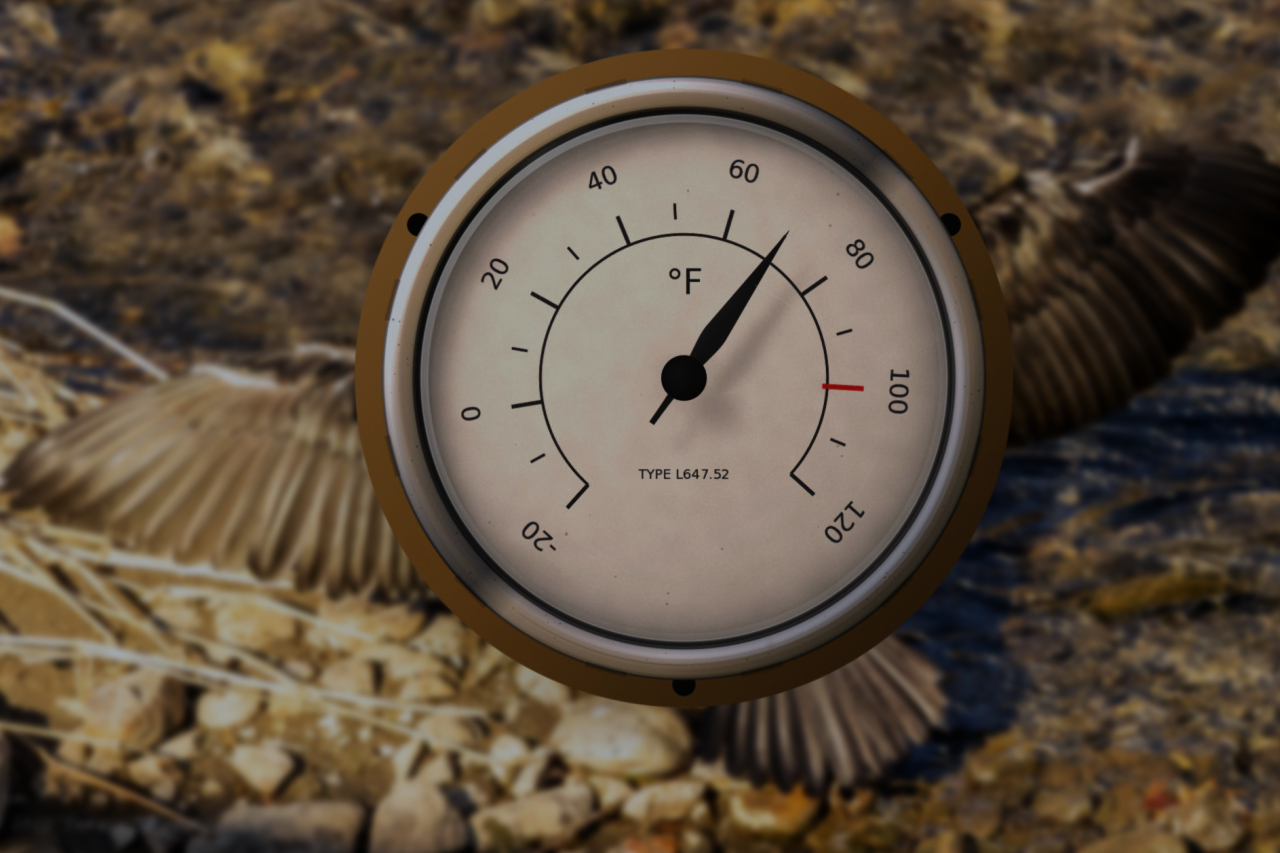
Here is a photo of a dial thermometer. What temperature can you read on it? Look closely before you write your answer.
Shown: 70 °F
